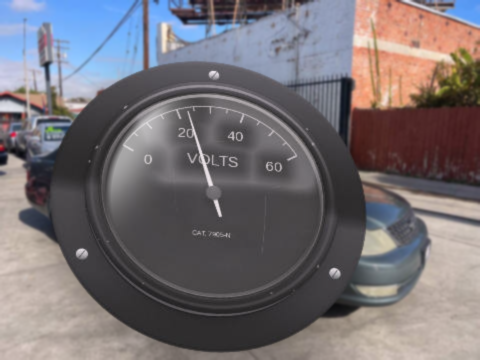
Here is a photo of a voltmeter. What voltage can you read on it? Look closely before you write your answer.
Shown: 22.5 V
